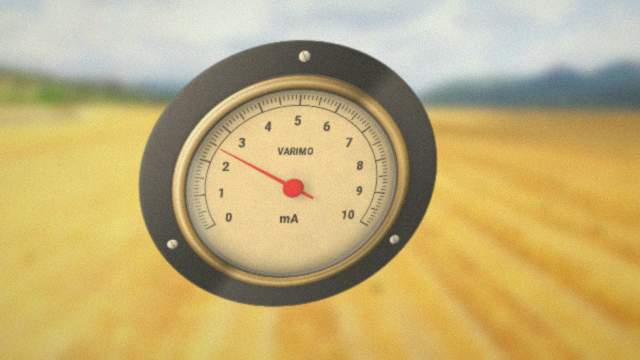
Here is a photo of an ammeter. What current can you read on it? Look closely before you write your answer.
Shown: 2.5 mA
